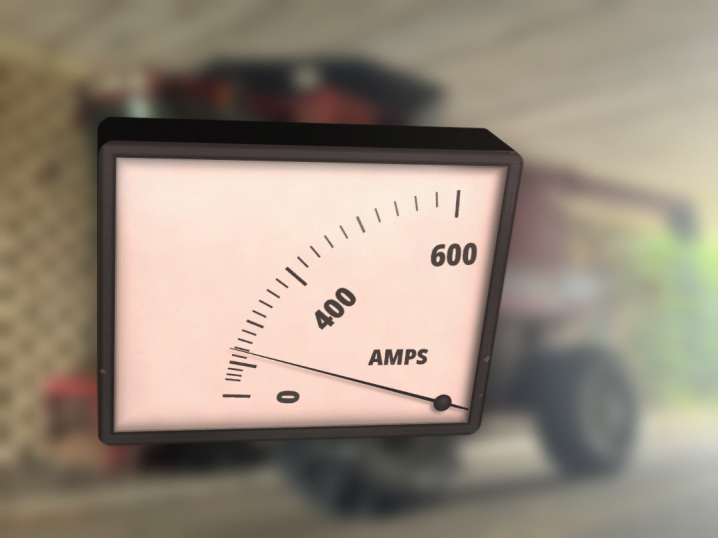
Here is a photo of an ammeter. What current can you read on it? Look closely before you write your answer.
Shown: 240 A
